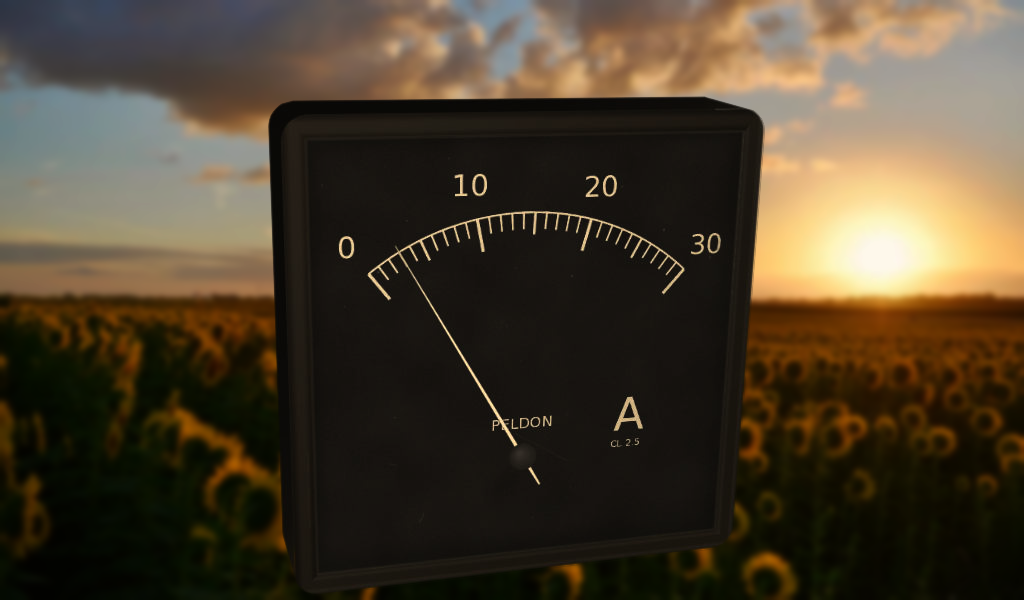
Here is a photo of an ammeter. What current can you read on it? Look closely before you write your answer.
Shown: 3 A
